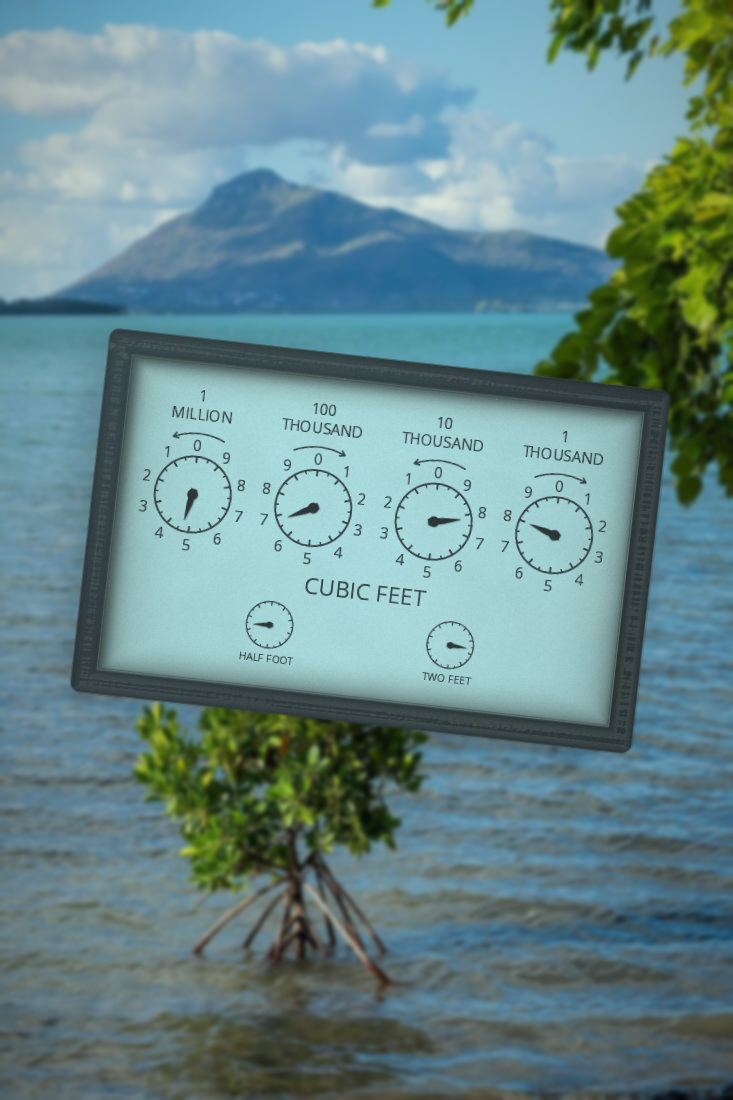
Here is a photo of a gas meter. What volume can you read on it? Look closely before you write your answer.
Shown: 467800 ft³
